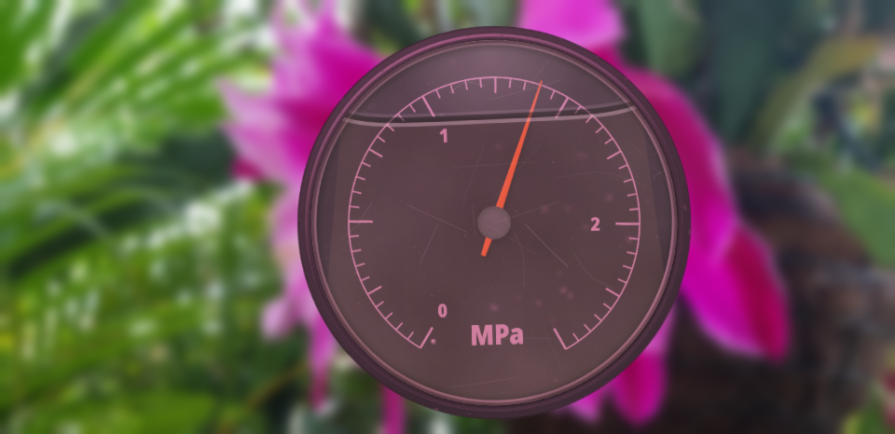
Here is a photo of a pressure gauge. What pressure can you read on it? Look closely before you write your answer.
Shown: 1.4 MPa
